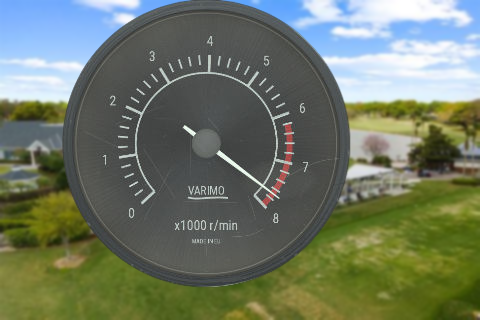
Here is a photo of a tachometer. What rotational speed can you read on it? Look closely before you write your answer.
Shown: 7700 rpm
